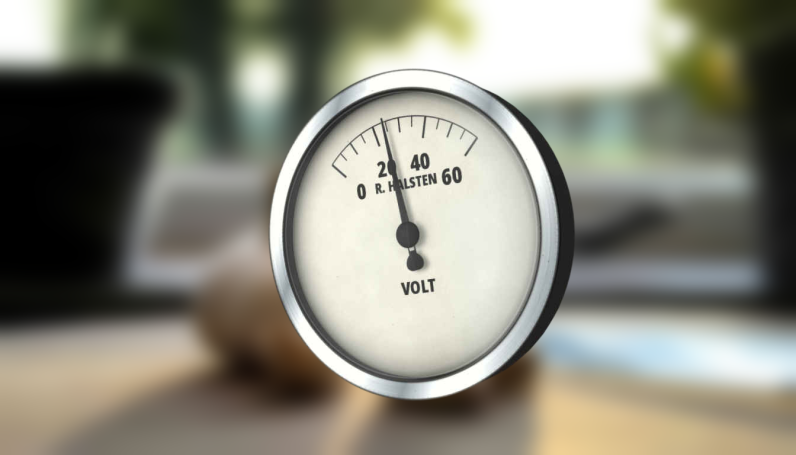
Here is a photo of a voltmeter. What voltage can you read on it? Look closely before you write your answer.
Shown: 25 V
